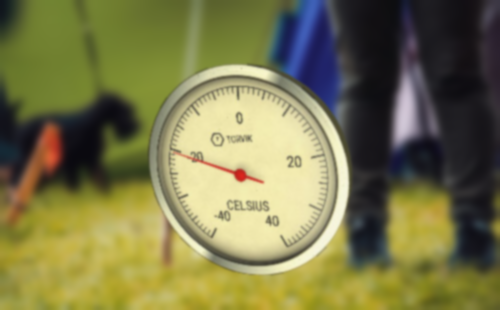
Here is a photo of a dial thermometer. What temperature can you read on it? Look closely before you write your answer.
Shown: -20 °C
